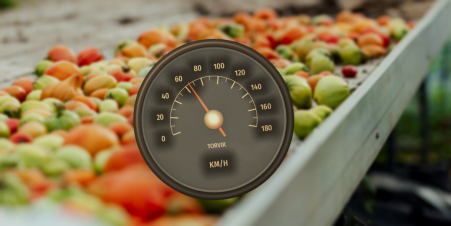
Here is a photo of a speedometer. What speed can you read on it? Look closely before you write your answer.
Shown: 65 km/h
